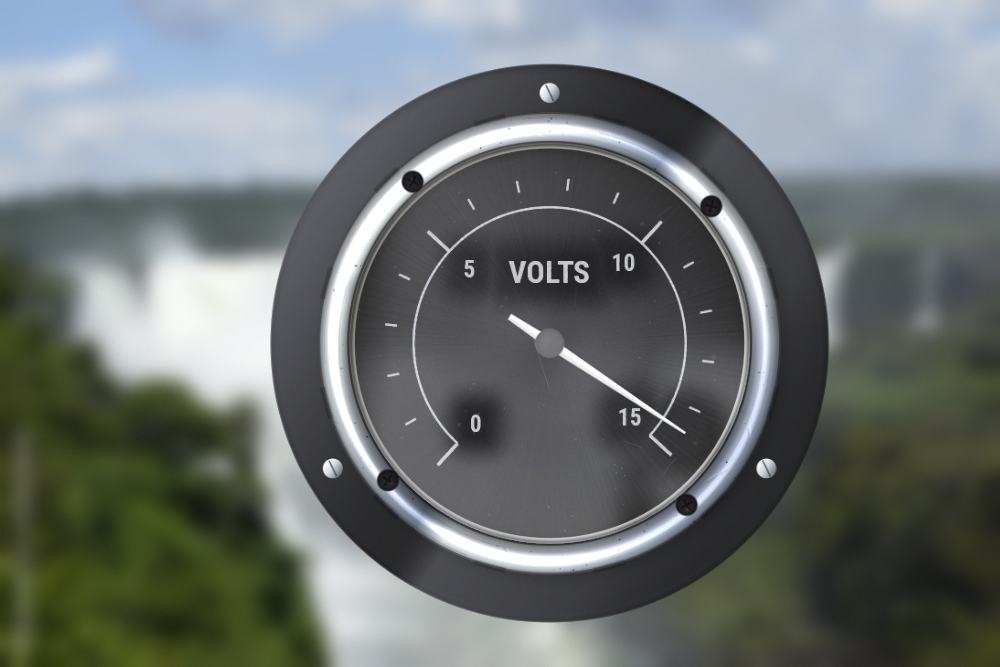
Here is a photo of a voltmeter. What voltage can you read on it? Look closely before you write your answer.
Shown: 14.5 V
